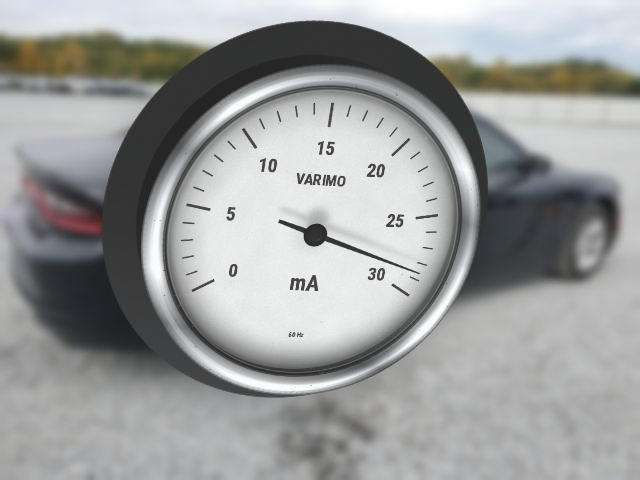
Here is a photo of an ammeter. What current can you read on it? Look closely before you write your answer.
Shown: 28.5 mA
